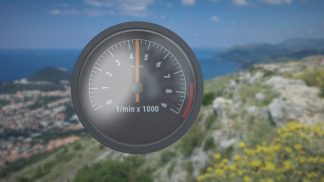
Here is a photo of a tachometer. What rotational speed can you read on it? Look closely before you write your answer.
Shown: 4400 rpm
